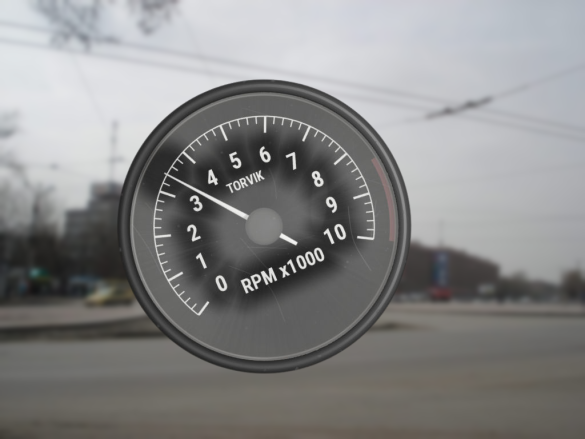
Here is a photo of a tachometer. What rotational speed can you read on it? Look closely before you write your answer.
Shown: 3400 rpm
